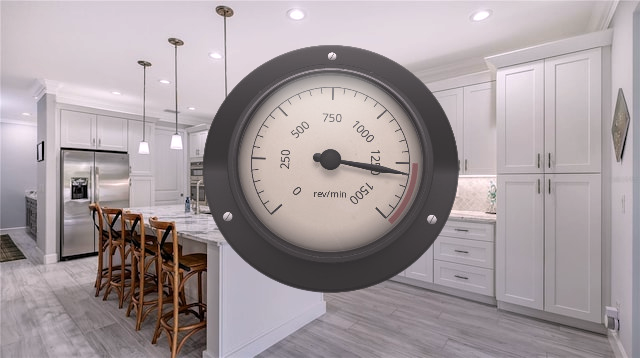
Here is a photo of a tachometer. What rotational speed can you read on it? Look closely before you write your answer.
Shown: 1300 rpm
